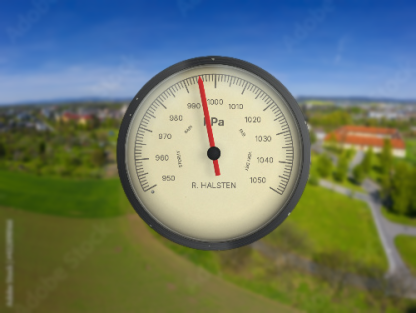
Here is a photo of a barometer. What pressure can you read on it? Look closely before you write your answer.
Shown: 995 hPa
